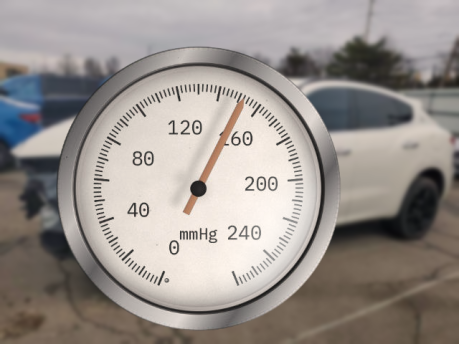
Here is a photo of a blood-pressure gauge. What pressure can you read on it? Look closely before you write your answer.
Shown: 152 mmHg
